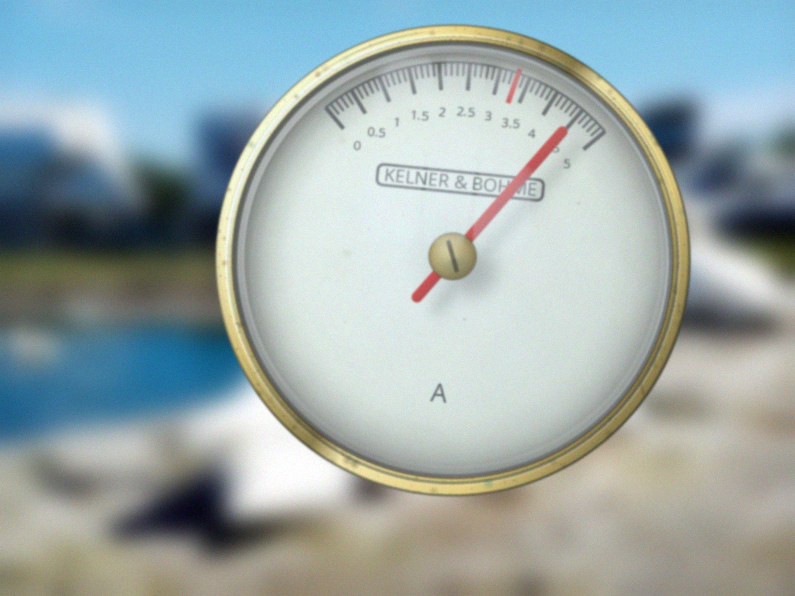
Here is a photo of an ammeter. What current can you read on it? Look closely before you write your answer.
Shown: 4.5 A
